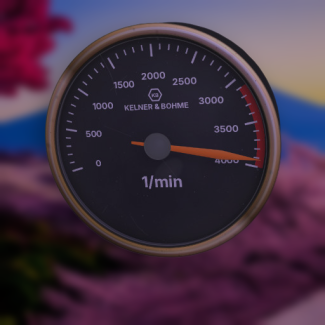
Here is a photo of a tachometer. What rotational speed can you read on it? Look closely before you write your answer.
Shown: 3900 rpm
